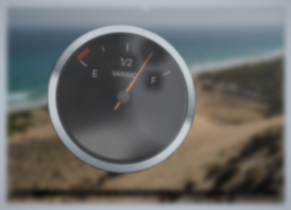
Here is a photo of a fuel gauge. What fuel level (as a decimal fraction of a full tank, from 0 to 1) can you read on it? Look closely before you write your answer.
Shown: 0.75
